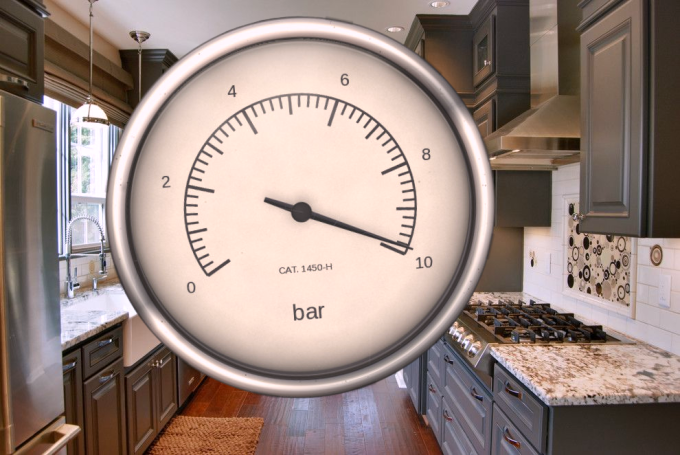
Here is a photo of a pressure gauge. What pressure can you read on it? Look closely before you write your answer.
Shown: 9.8 bar
